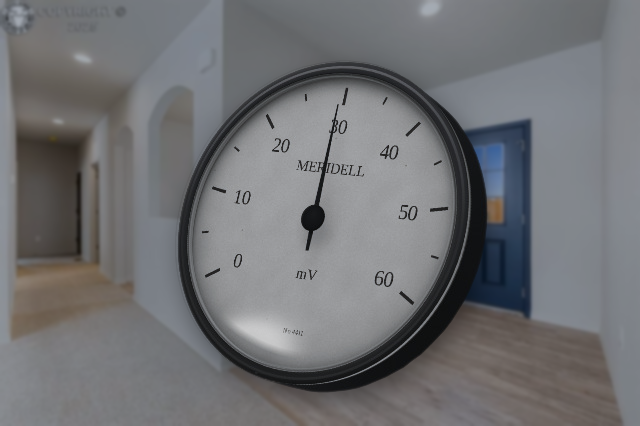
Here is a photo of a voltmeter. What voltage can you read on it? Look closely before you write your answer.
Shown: 30 mV
